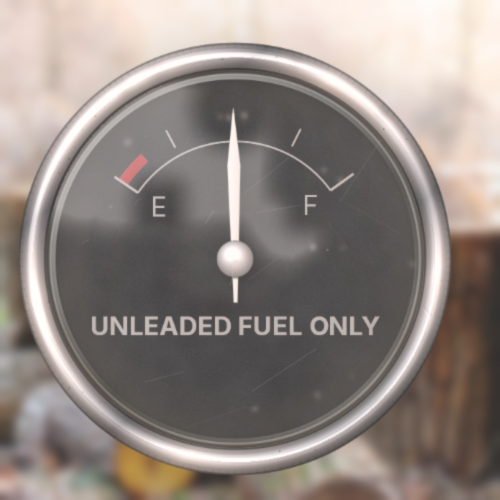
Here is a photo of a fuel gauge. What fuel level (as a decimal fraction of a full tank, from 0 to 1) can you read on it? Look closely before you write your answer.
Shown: 0.5
